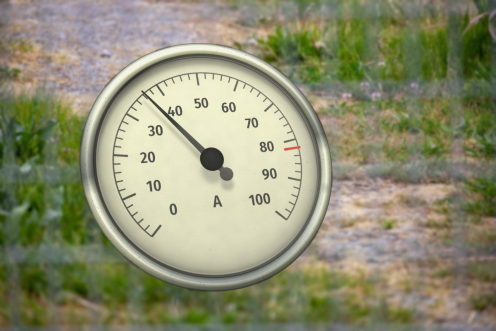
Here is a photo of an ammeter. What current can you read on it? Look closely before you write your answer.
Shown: 36 A
